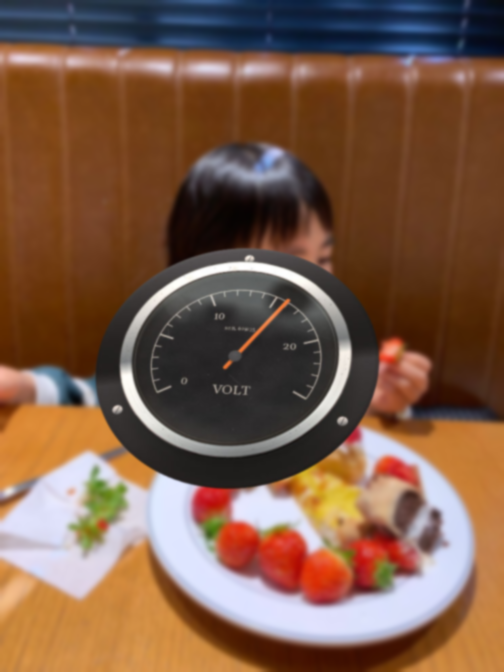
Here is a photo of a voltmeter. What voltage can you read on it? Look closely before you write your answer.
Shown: 16 V
